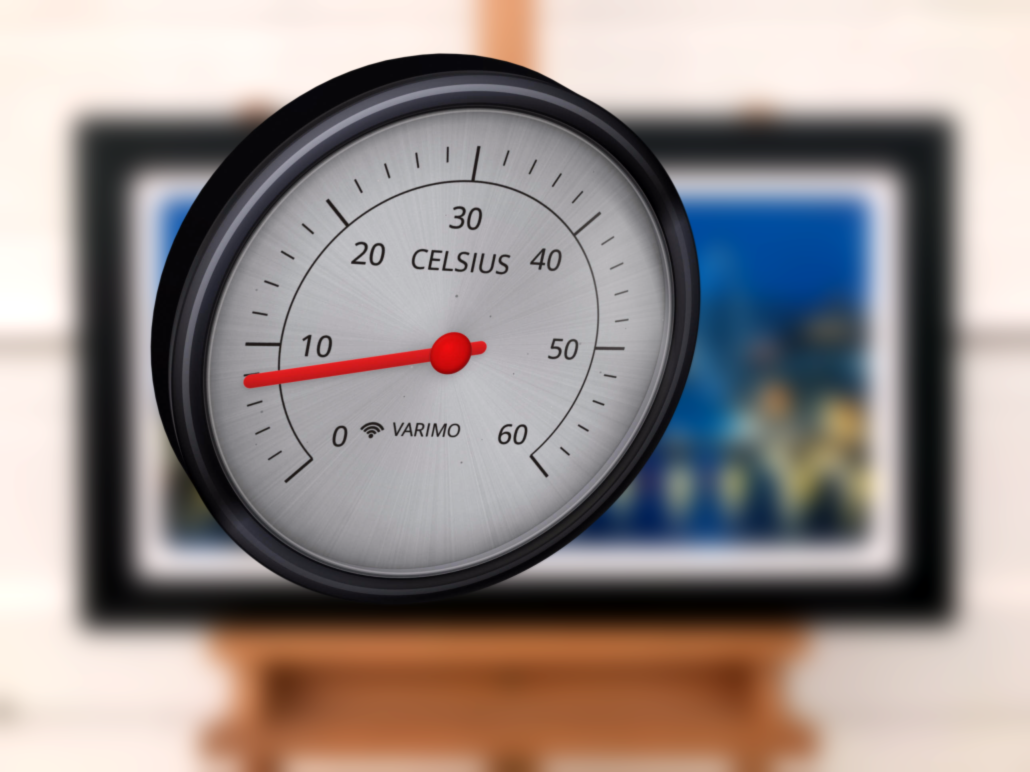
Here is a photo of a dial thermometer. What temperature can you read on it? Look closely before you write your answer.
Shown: 8 °C
